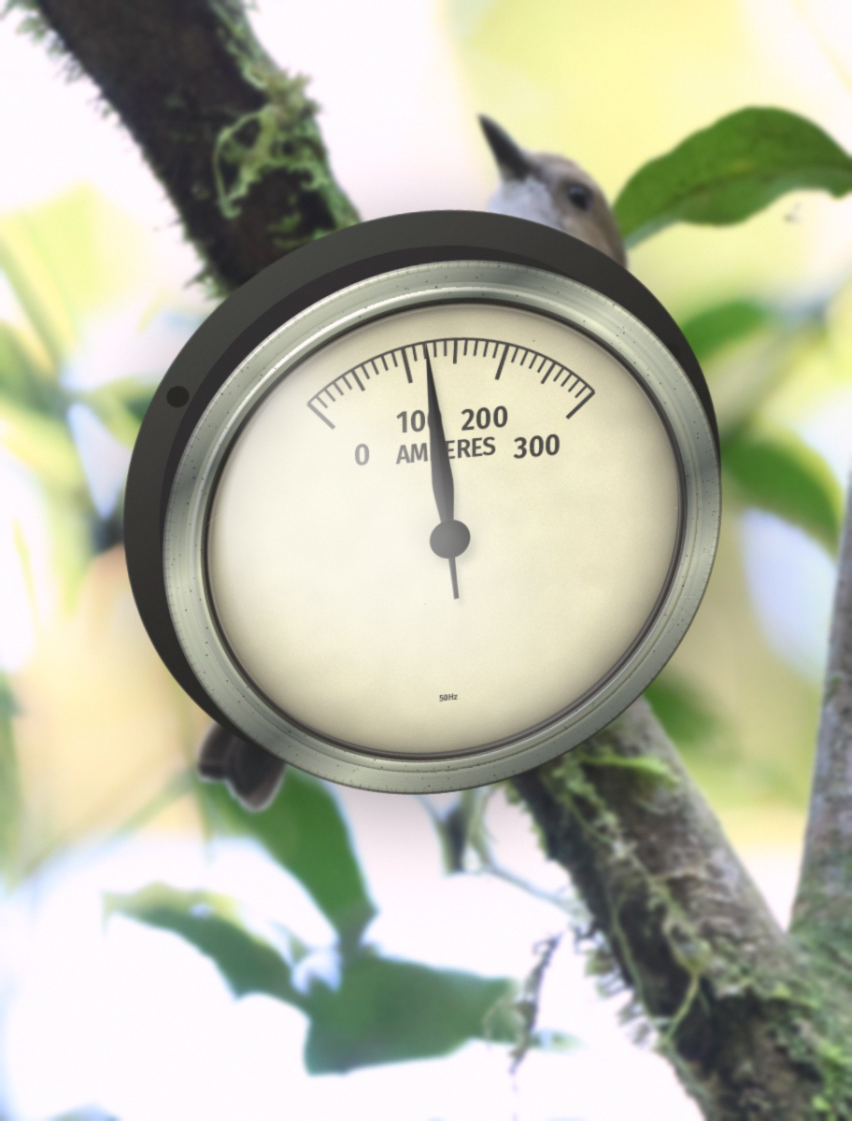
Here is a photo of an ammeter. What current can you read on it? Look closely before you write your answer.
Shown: 120 A
